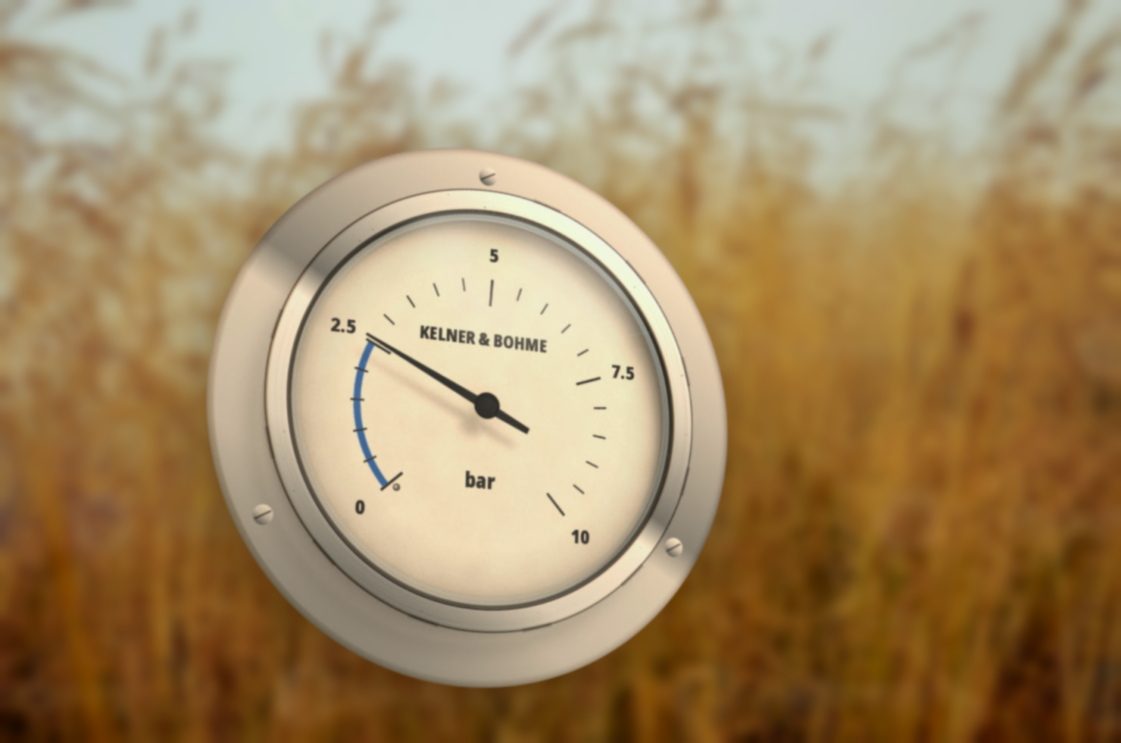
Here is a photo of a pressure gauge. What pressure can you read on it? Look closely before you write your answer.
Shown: 2.5 bar
